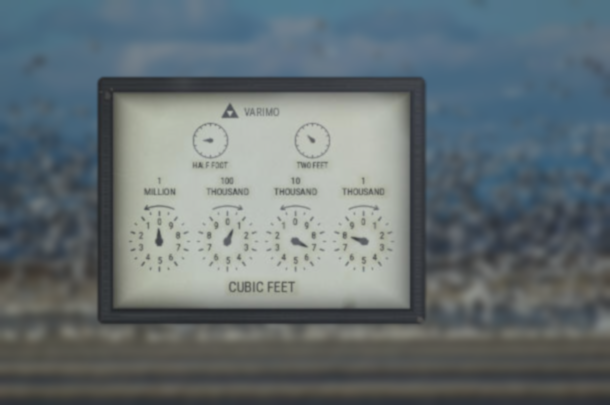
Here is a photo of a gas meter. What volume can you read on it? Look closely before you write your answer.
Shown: 6800 ft³
